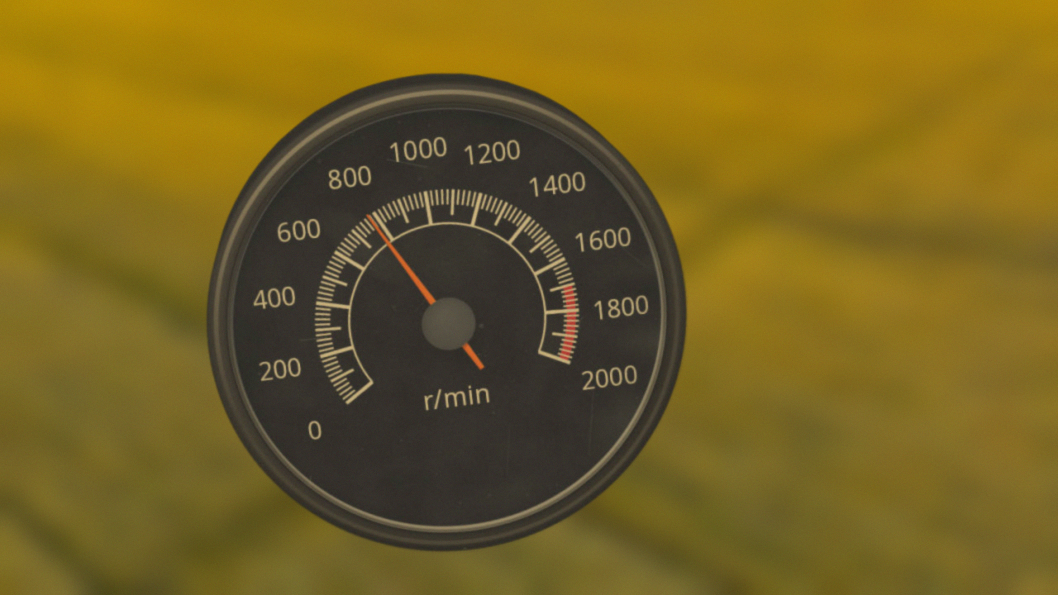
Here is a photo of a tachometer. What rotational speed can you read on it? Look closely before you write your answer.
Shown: 780 rpm
